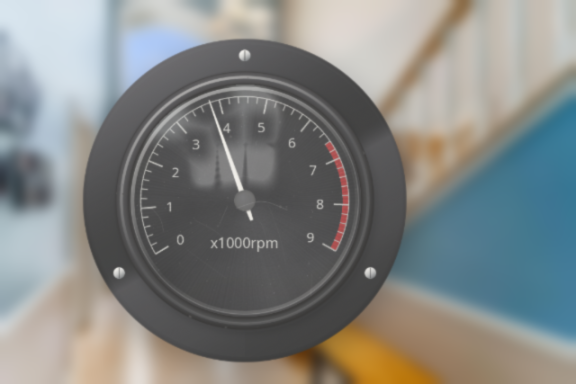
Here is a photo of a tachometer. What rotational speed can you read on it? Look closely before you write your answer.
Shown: 3800 rpm
